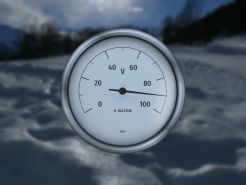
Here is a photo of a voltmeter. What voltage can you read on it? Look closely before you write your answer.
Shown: 90 V
